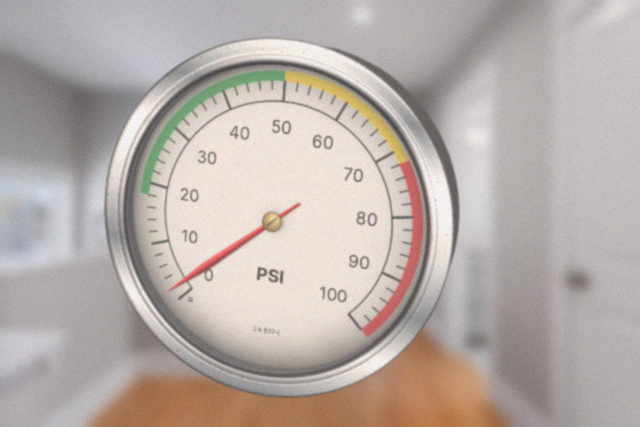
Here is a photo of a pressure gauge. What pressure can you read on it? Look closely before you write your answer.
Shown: 2 psi
